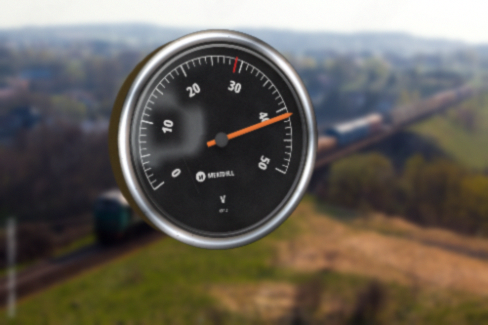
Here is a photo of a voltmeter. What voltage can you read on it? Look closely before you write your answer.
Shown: 41 V
